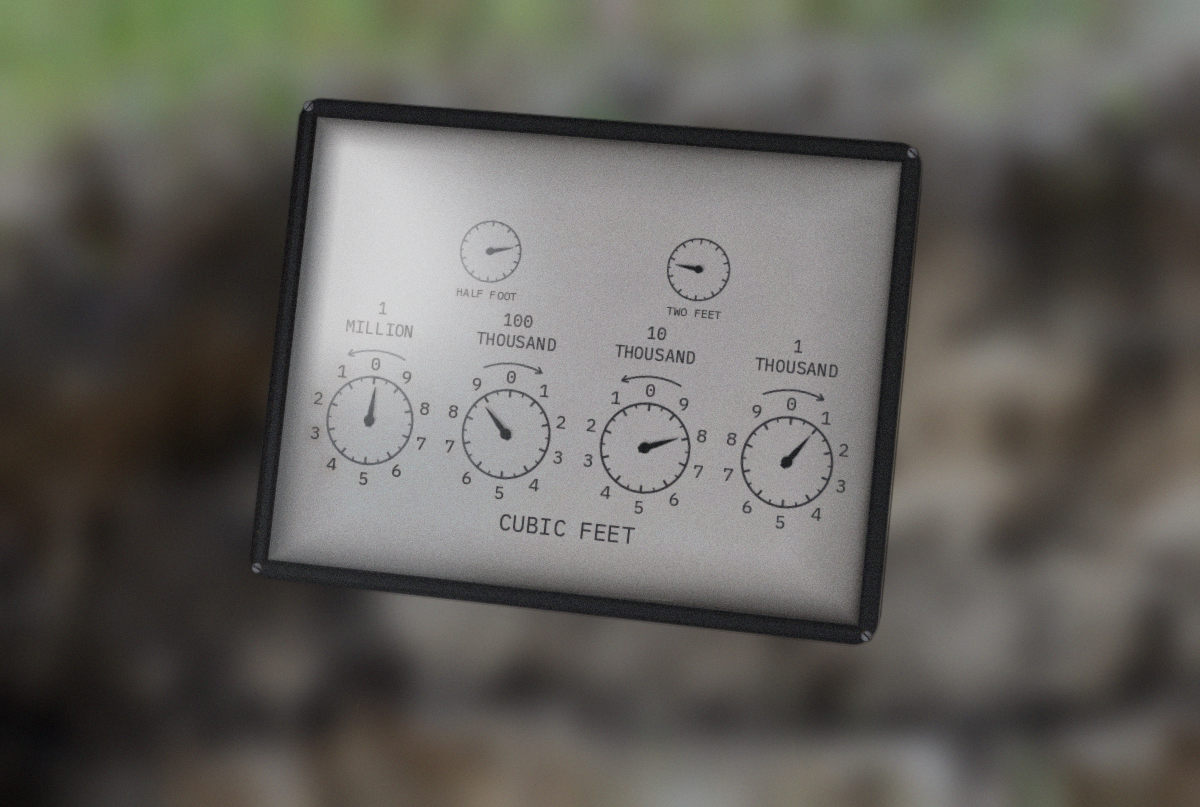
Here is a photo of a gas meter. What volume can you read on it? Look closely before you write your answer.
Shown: 988100 ft³
